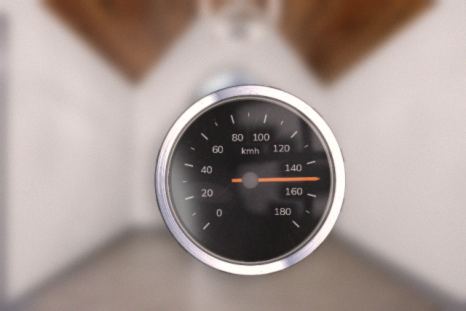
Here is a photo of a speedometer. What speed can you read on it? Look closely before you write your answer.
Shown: 150 km/h
